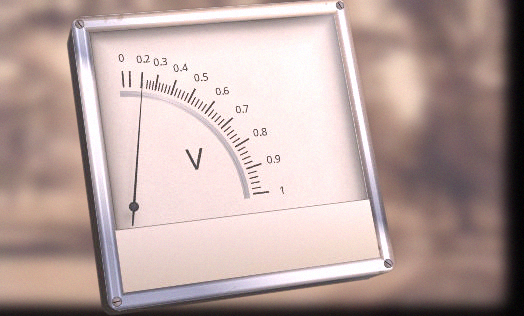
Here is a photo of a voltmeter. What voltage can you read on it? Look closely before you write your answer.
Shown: 0.2 V
